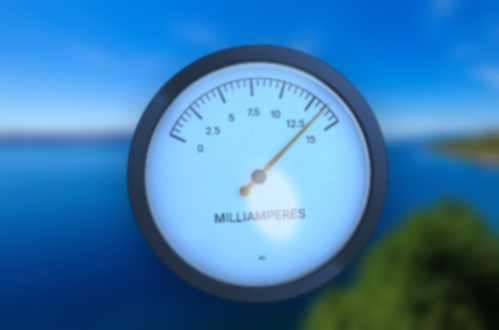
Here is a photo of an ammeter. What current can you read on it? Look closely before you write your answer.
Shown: 13.5 mA
